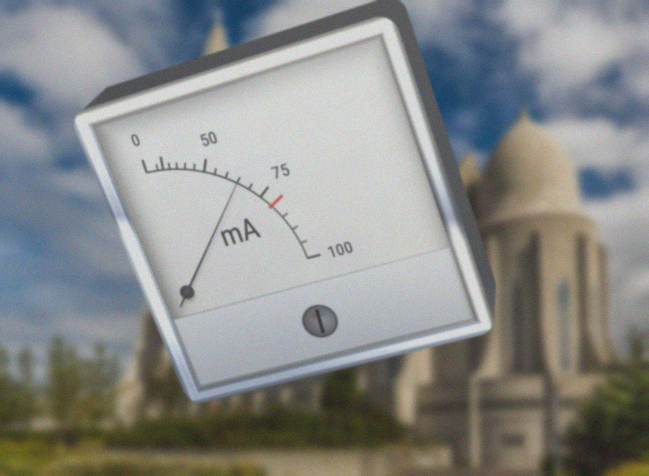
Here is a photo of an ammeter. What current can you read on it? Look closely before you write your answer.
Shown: 65 mA
